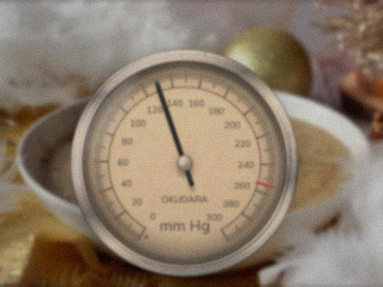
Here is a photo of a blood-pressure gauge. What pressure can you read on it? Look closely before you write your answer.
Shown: 130 mmHg
